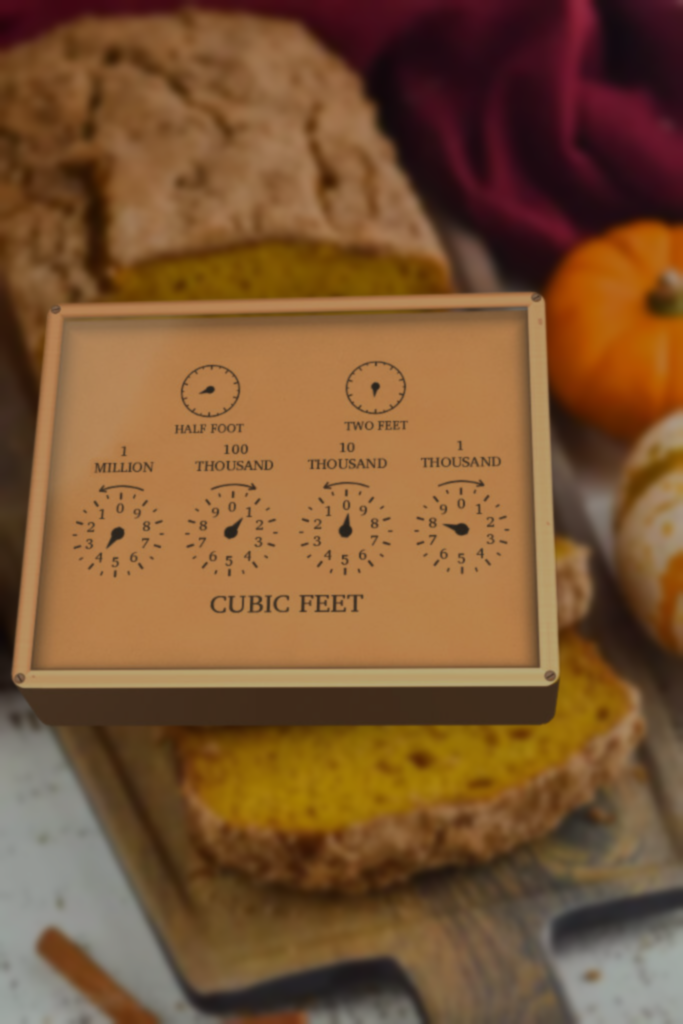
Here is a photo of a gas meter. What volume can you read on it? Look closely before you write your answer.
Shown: 409800 ft³
